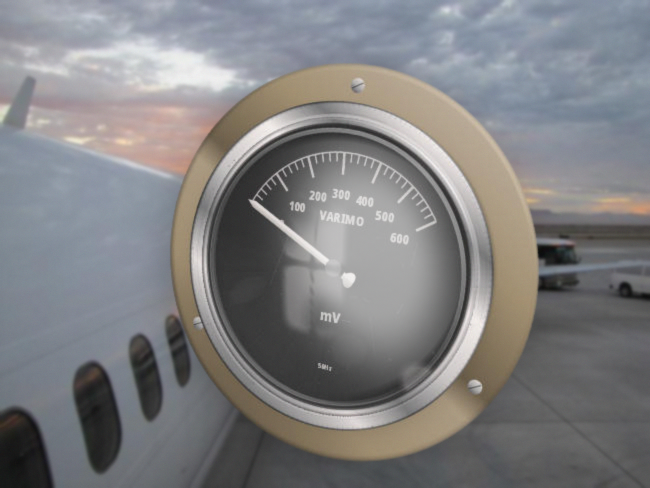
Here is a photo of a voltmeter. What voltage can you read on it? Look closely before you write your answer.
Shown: 0 mV
